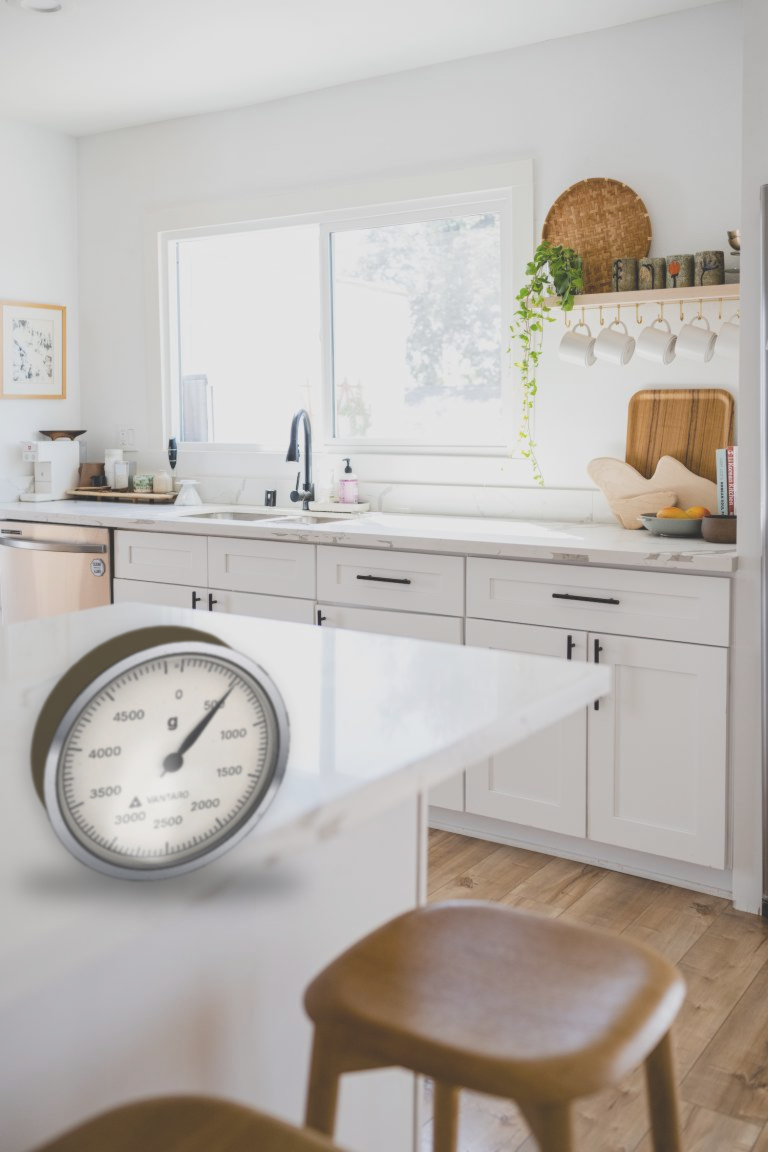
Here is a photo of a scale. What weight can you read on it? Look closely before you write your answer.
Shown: 500 g
